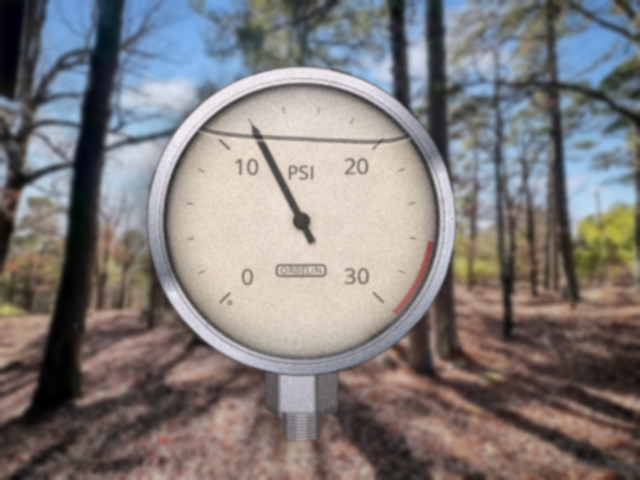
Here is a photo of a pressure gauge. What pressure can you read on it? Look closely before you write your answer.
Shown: 12 psi
